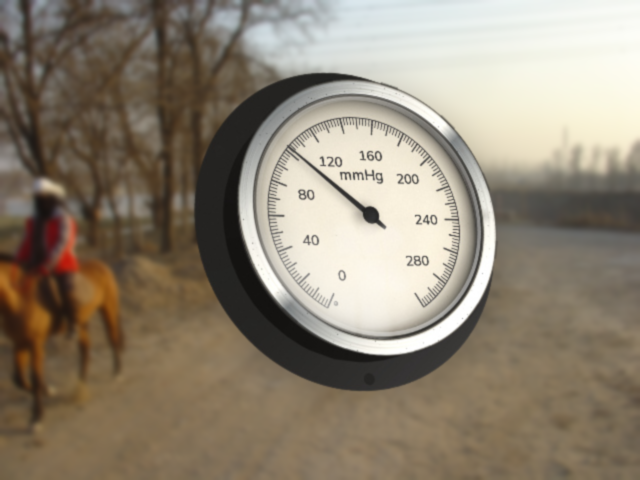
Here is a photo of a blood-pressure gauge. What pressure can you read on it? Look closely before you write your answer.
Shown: 100 mmHg
